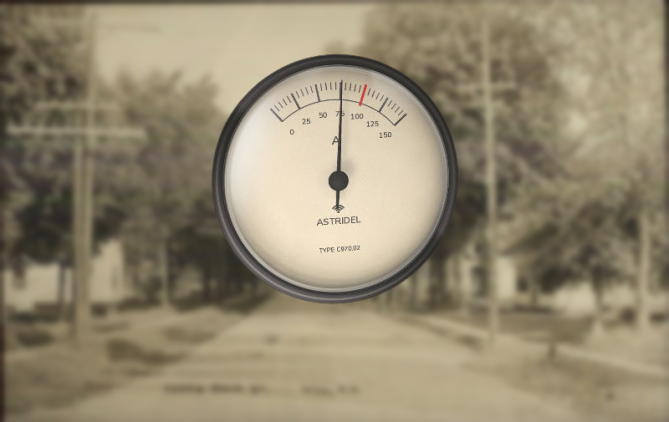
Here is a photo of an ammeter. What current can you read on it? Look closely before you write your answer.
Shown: 75 A
